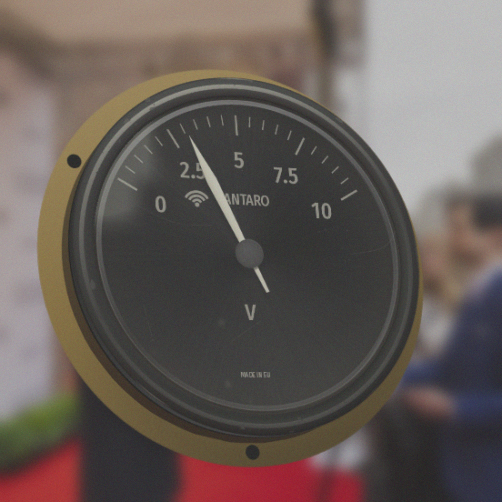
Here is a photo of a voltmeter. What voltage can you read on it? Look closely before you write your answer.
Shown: 3 V
